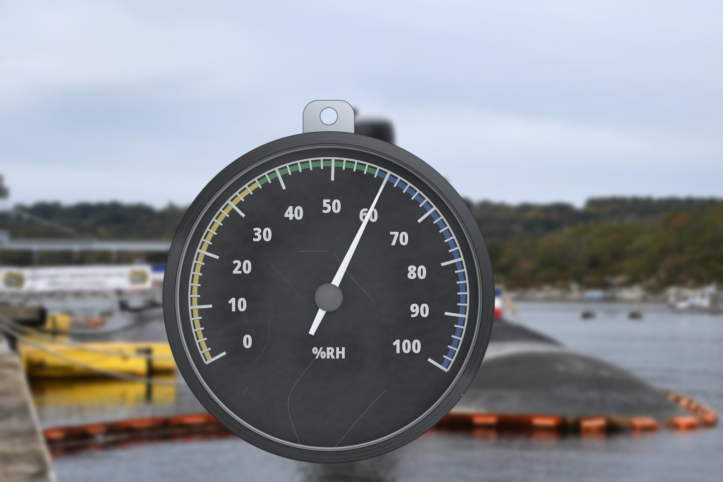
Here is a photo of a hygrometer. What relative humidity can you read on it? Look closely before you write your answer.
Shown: 60 %
